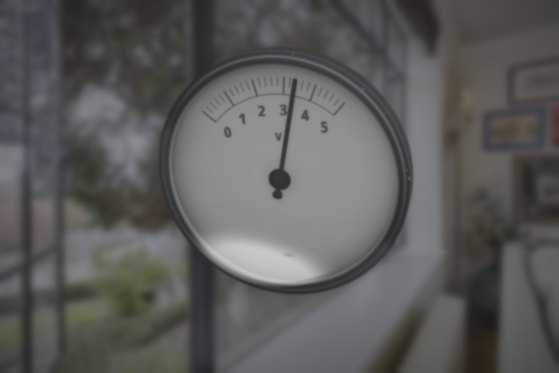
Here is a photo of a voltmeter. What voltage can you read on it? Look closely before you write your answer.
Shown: 3.4 V
